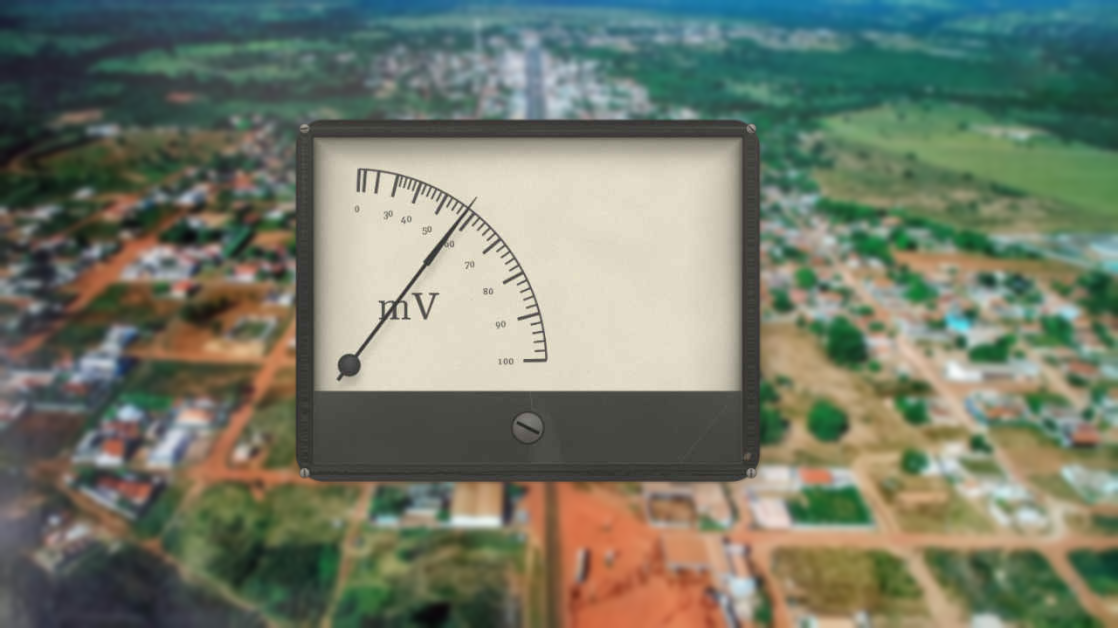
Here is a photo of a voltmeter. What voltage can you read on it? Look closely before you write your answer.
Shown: 58 mV
